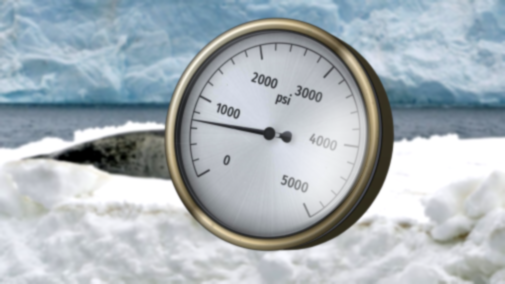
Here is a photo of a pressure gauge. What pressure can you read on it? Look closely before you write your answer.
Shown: 700 psi
